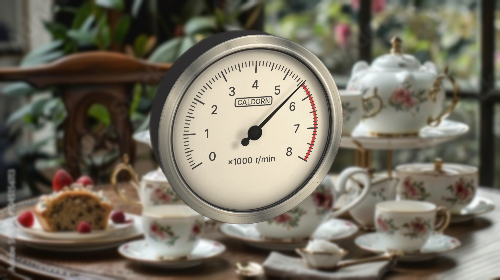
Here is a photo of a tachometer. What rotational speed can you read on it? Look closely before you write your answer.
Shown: 5500 rpm
